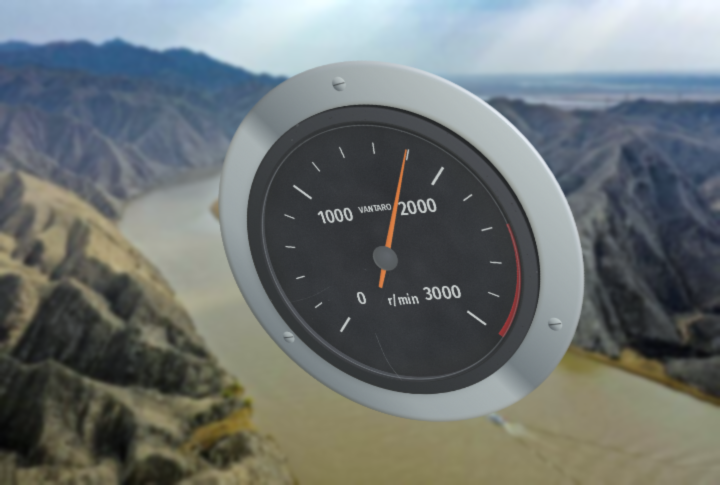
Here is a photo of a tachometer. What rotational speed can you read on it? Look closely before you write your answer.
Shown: 1800 rpm
